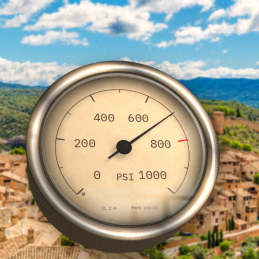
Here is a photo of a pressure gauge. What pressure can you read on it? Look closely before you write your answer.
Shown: 700 psi
